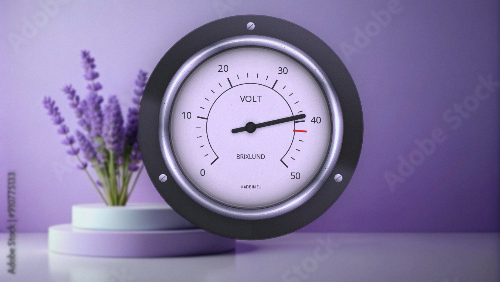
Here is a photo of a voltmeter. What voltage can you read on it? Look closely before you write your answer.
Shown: 39 V
